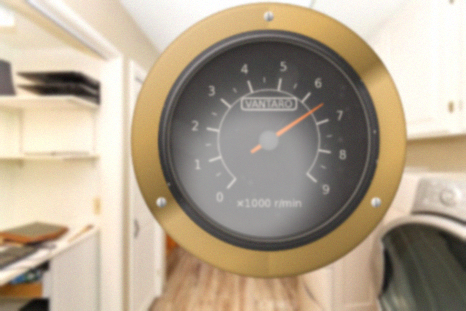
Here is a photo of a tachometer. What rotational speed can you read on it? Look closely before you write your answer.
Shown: 6500 rpm
